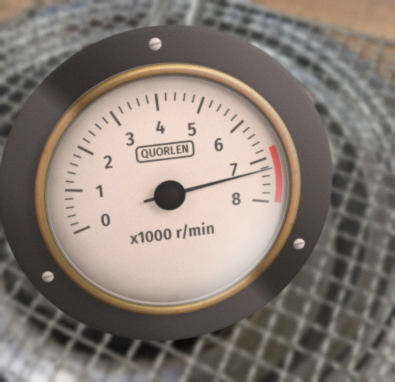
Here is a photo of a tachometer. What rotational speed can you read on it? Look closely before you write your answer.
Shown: 7200 rpm
